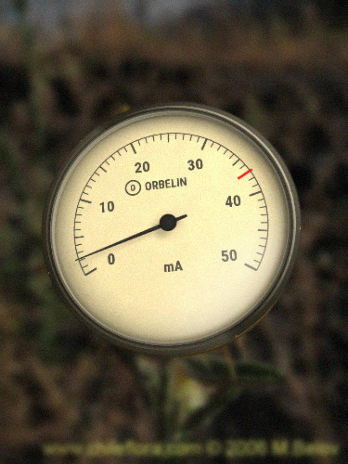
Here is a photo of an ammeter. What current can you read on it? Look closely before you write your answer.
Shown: 2 mA
